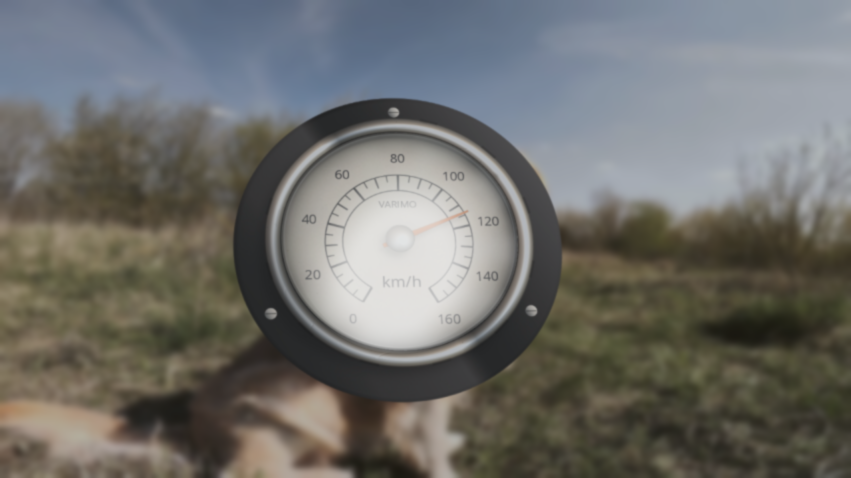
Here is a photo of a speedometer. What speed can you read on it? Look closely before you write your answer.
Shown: 115 km/h
